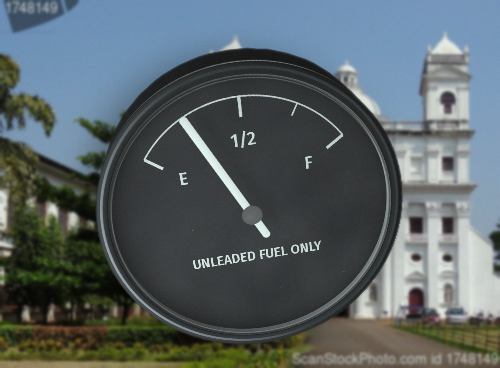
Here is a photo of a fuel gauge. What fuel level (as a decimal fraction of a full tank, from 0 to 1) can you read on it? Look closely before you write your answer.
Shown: 0.25
